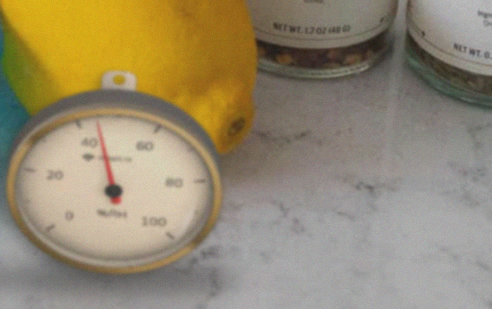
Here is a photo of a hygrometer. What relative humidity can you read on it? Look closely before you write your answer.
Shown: 45 %
